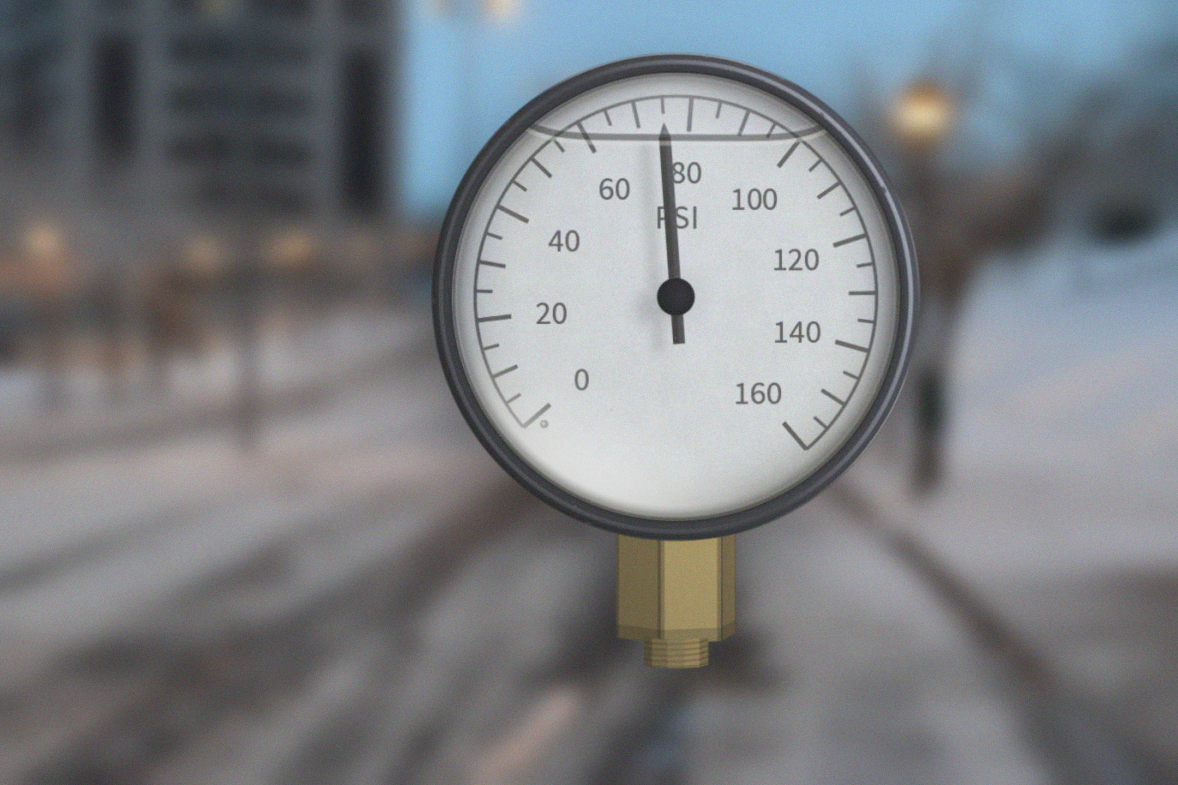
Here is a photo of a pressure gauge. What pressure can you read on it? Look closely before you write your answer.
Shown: 75 psi
